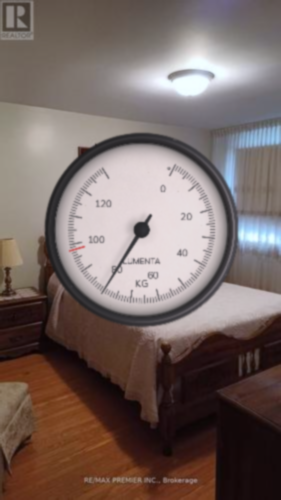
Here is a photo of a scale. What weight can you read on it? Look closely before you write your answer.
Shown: 80 kg
